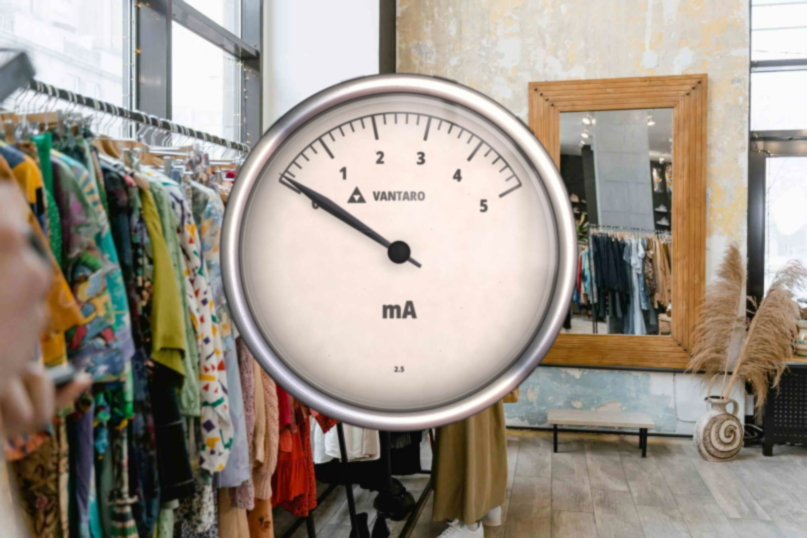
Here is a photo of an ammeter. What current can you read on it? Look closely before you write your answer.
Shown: 0.1 mA
